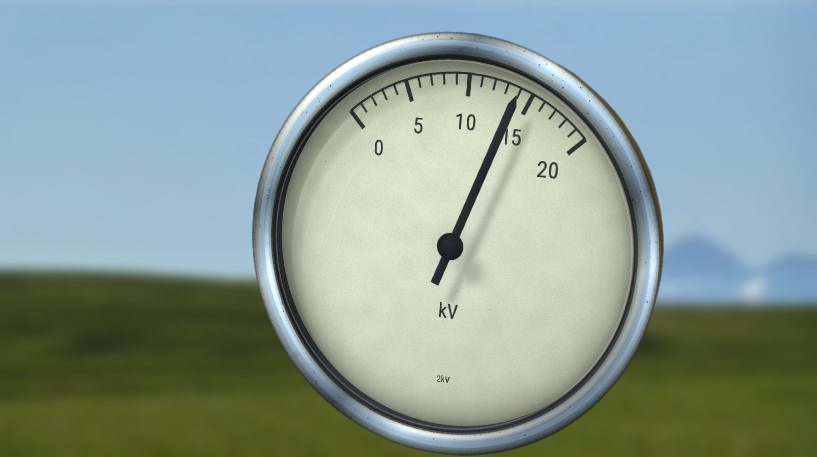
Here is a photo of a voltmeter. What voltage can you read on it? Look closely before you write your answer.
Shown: 14 kV
